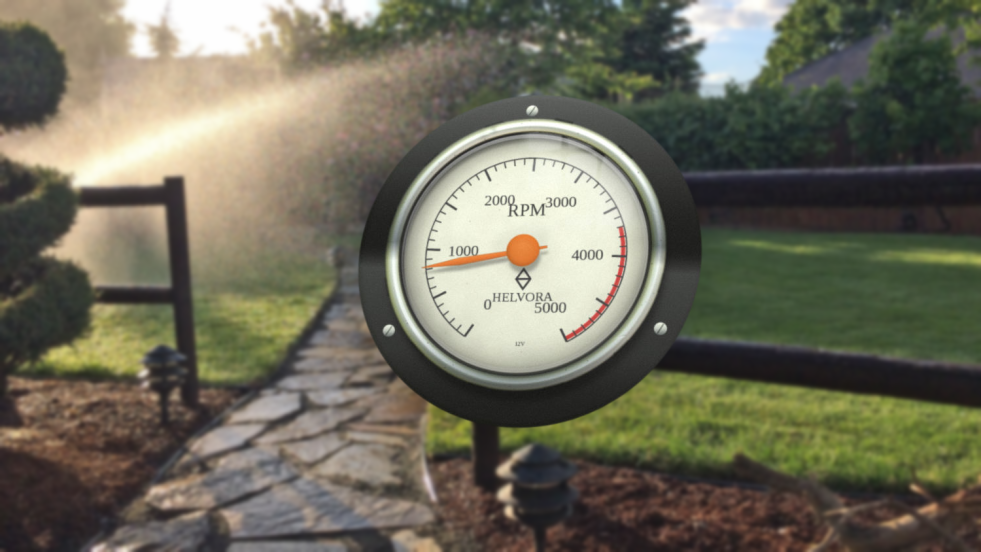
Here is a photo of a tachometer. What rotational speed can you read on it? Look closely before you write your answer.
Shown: 800 rpm
